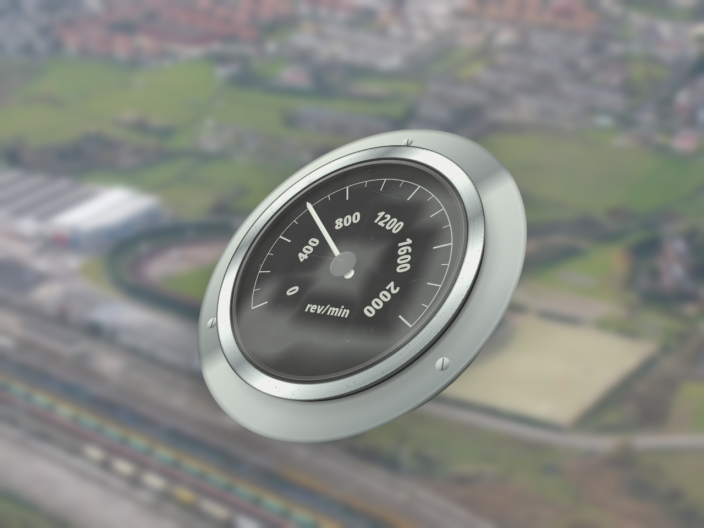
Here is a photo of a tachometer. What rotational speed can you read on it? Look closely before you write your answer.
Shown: 600 rpm
